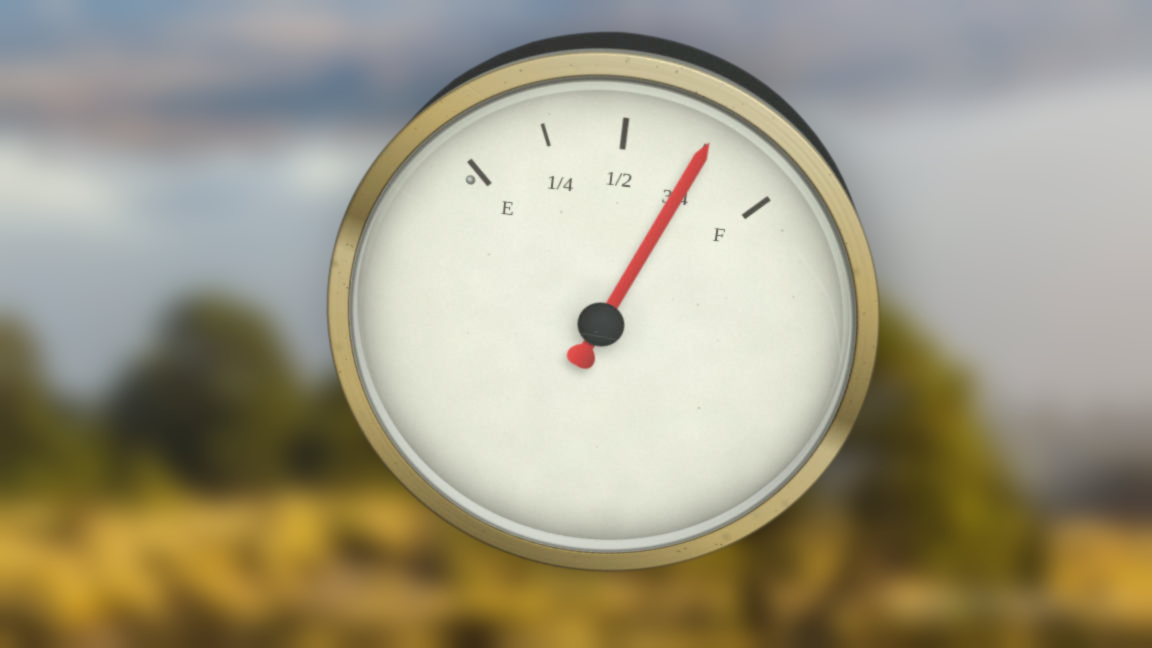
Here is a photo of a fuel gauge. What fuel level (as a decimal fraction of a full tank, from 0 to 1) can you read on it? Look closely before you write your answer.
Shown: 0.75
